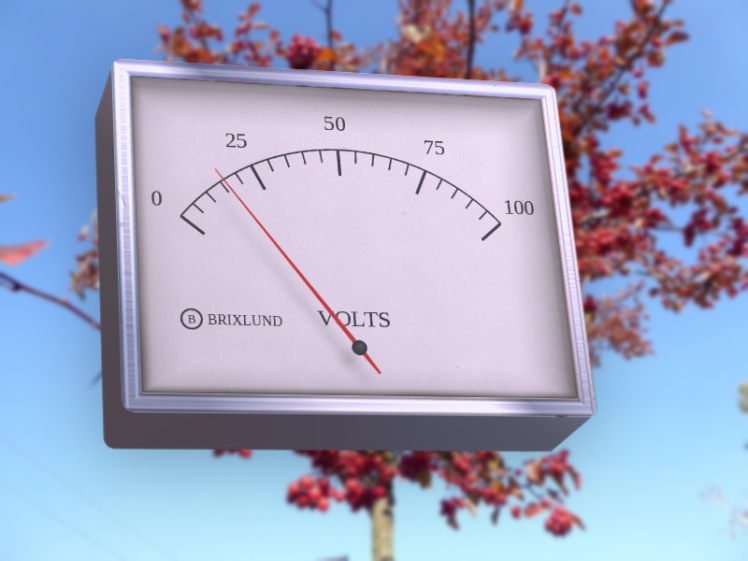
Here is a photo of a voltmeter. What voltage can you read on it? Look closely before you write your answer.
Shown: 15 V
